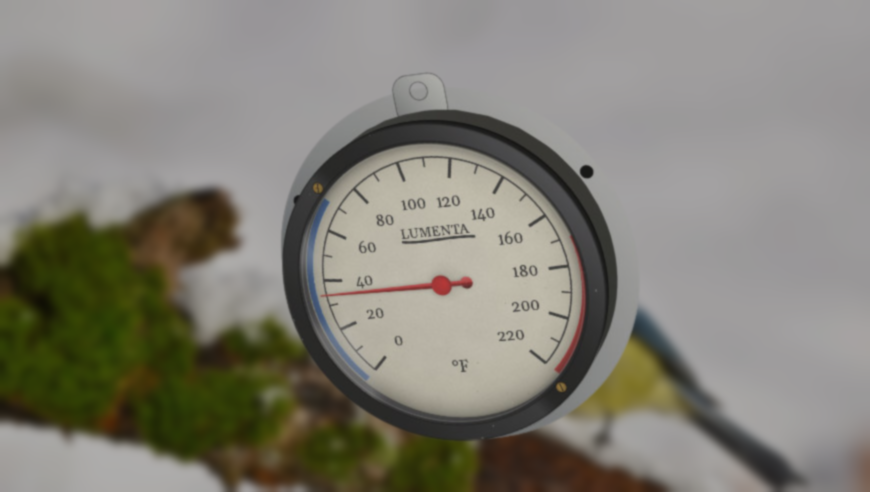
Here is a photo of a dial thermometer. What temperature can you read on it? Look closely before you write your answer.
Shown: 35 °F
